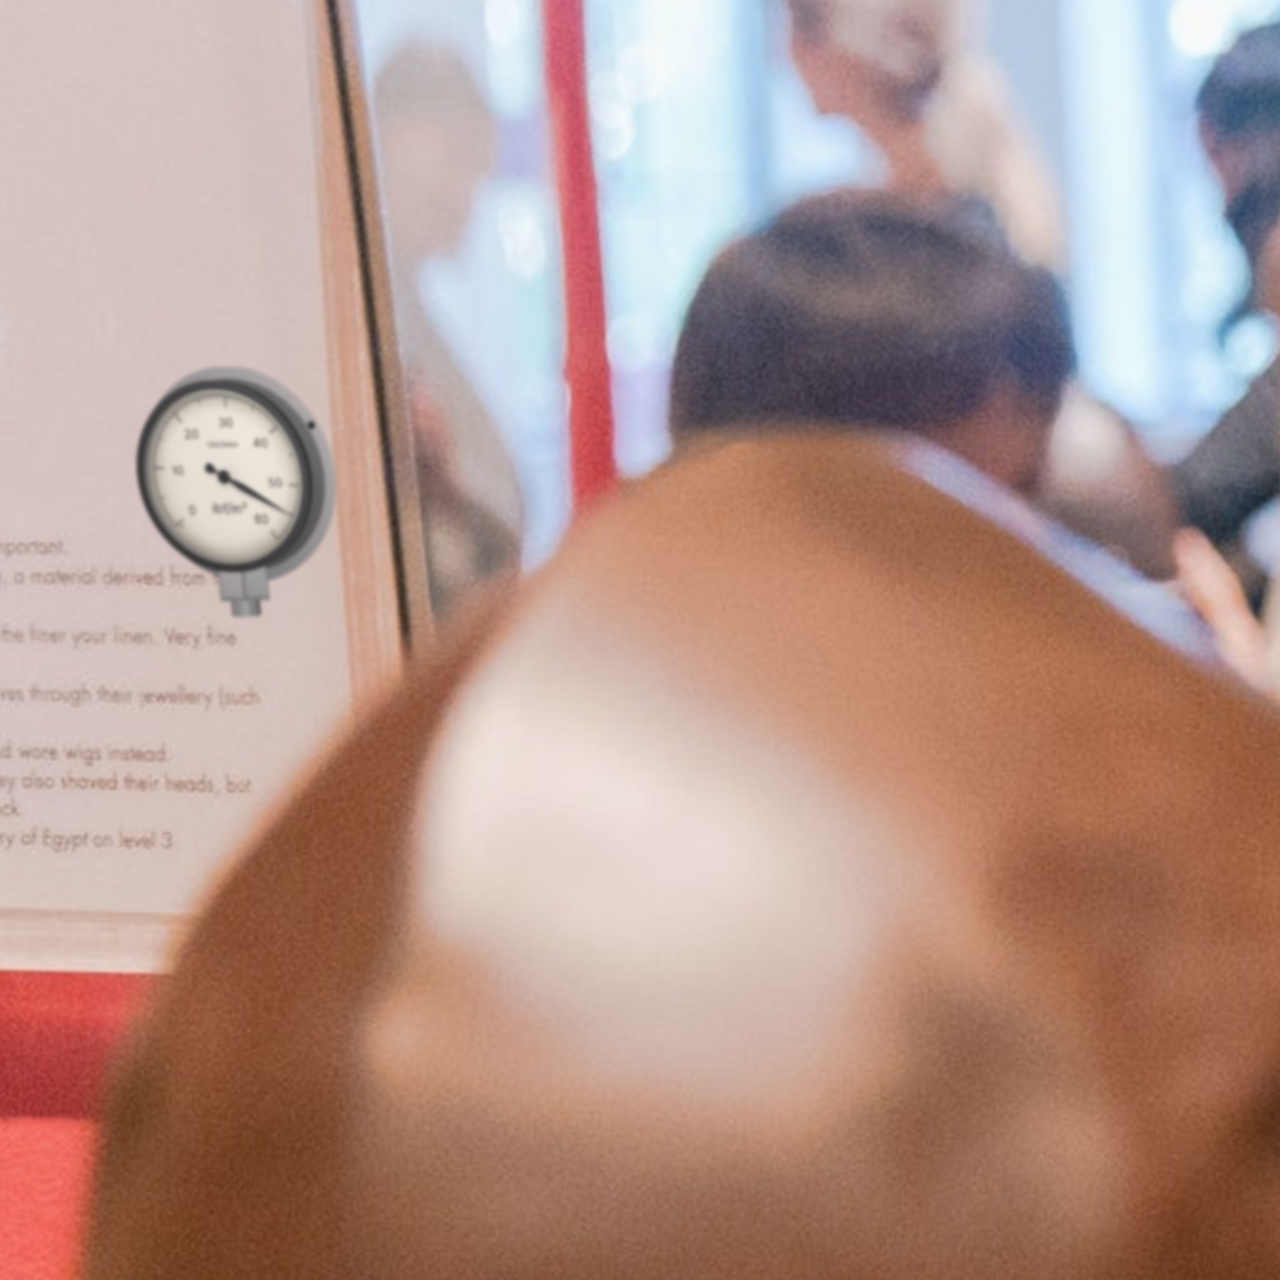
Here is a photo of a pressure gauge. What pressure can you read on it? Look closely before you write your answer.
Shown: 55 psi
